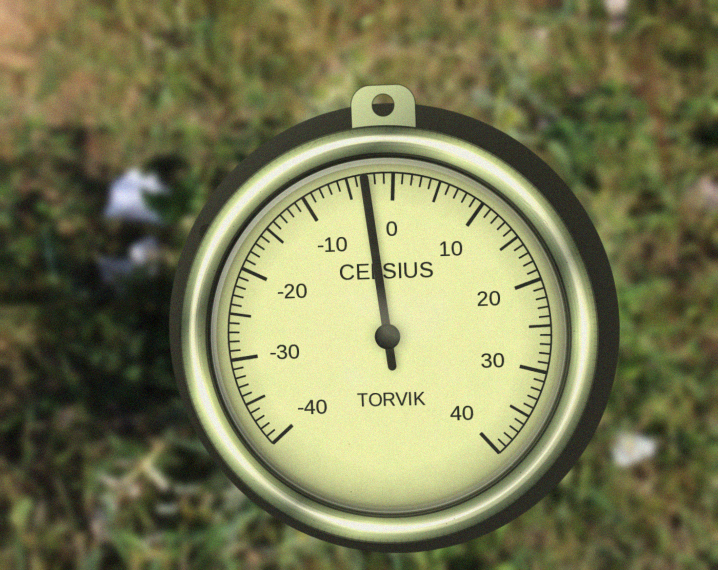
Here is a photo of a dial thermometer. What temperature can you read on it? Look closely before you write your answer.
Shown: -3 °C
